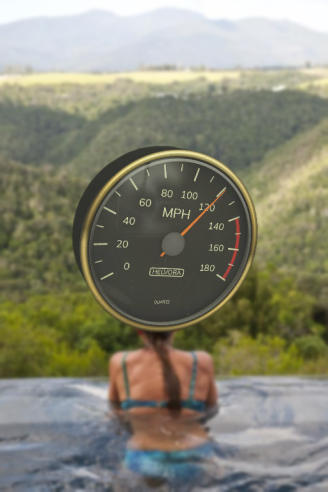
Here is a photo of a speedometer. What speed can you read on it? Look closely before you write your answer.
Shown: 120 mph
